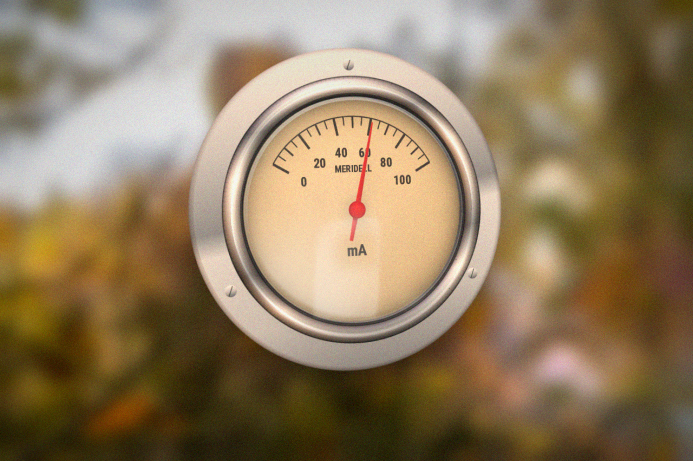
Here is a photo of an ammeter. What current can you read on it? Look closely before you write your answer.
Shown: 60 mA
